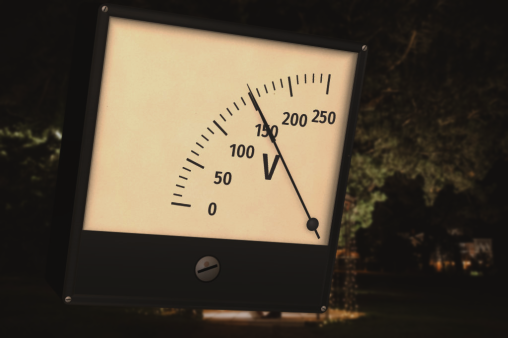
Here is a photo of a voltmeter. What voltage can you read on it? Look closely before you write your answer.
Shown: 150 V
